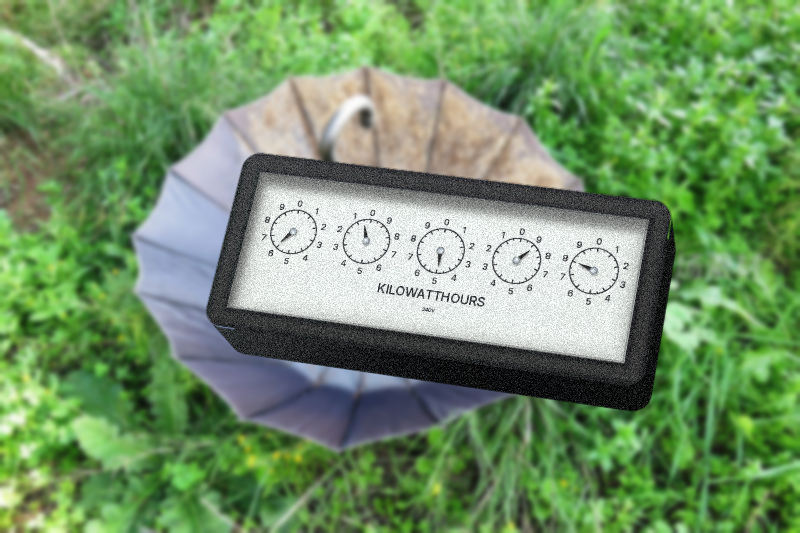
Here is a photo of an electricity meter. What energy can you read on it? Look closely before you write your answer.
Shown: 60488 kWh
